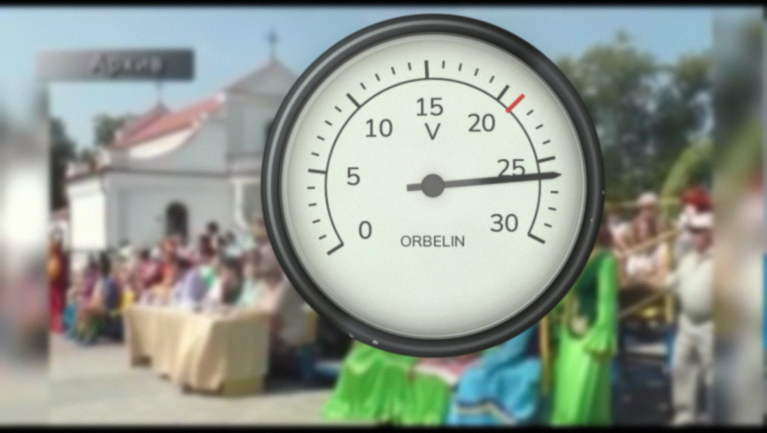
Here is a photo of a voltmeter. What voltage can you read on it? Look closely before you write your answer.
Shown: 26 V
